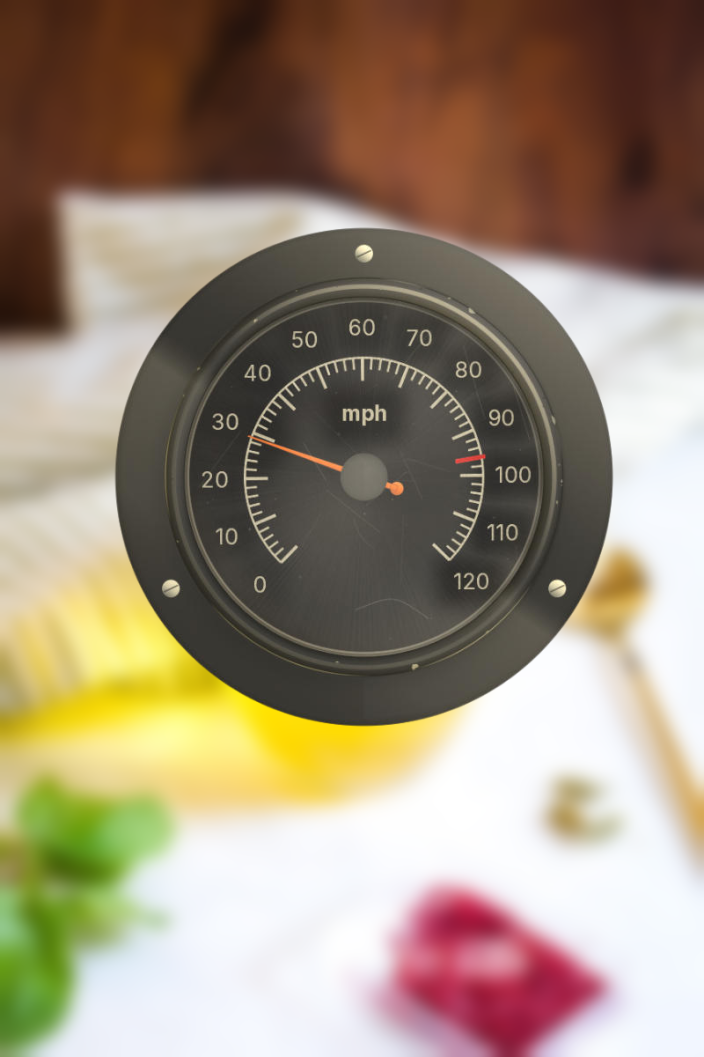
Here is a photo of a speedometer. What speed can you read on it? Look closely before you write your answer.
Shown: 29 mph
